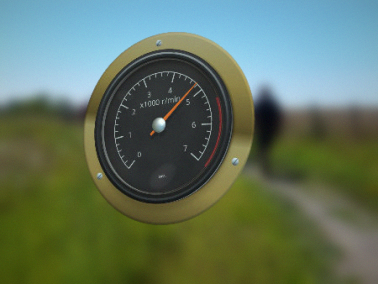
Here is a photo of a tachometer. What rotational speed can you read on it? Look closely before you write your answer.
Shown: 4800 rpm
